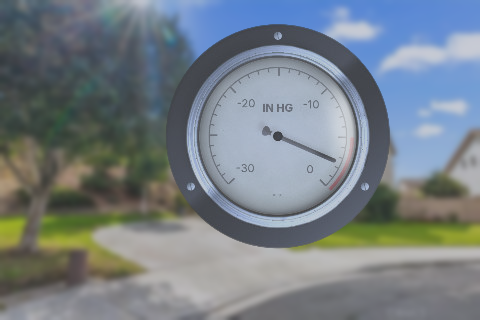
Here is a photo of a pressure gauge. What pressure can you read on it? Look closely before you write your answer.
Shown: -2.5 inHg
